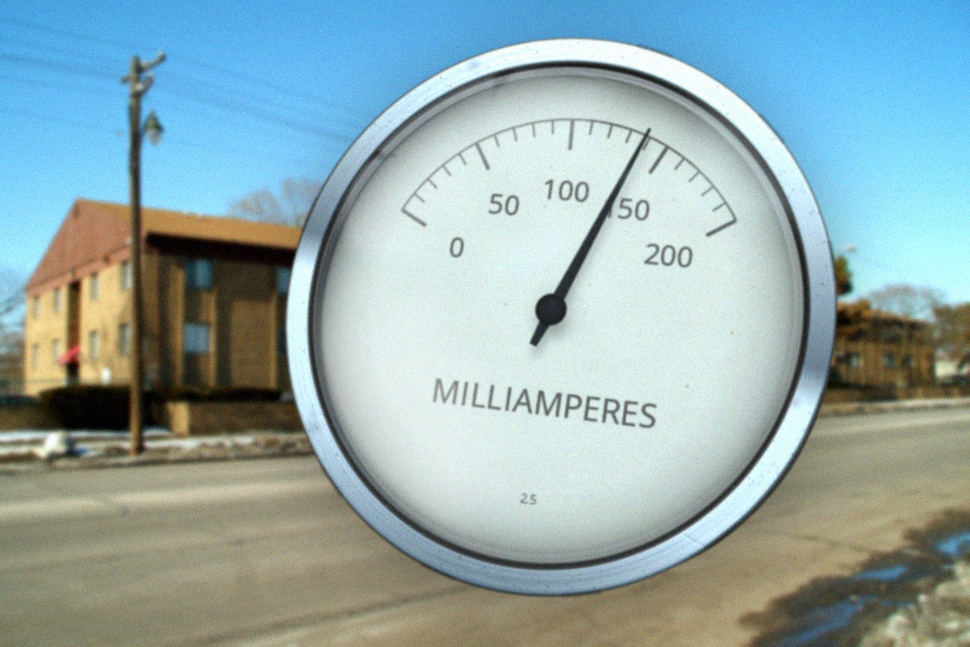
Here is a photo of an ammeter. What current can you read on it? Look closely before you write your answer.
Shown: 140 mA
